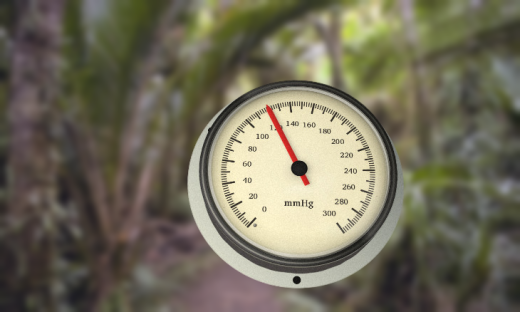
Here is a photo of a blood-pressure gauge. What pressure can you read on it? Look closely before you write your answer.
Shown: 120 mmHg
